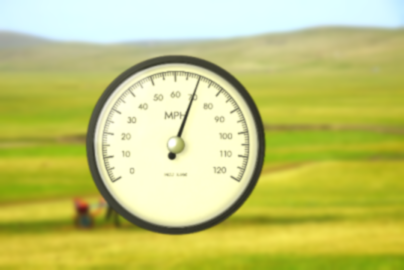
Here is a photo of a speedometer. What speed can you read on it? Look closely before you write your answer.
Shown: 70 mph
